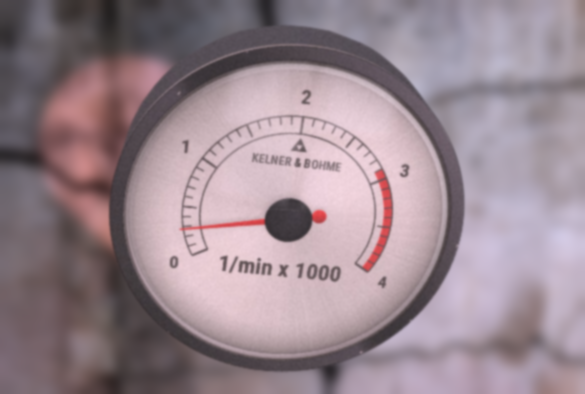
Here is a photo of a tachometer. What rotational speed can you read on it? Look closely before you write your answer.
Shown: 300 rpm
